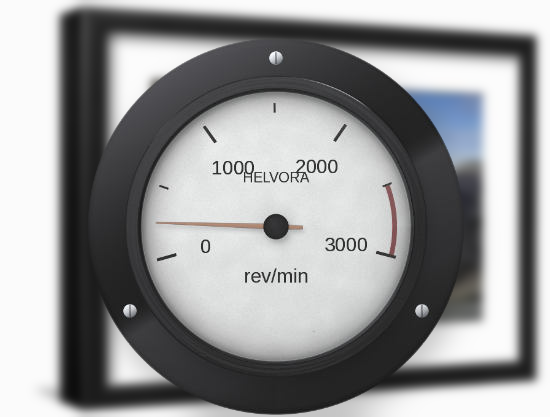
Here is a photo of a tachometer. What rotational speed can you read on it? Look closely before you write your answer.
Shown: 250 rpm
